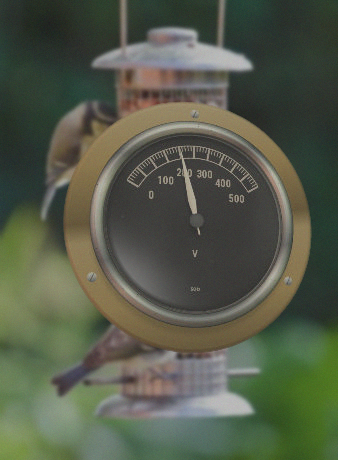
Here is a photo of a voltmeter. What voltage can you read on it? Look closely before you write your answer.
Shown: 200 V
